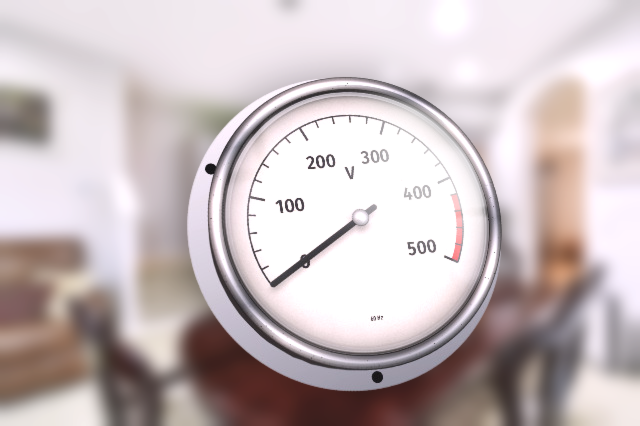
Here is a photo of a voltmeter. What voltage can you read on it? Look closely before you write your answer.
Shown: 0 V
